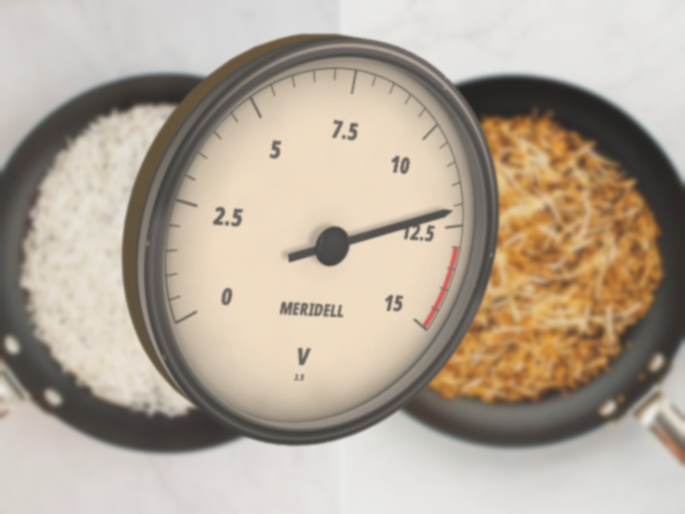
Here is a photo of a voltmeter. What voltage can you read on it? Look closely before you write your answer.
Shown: 12 V
